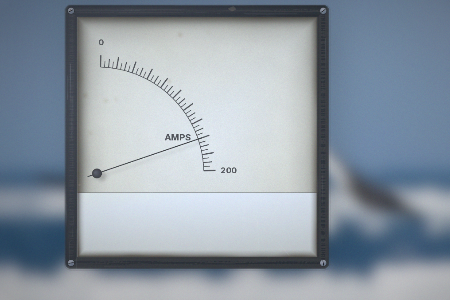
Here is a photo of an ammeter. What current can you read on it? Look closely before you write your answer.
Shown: 160 A
